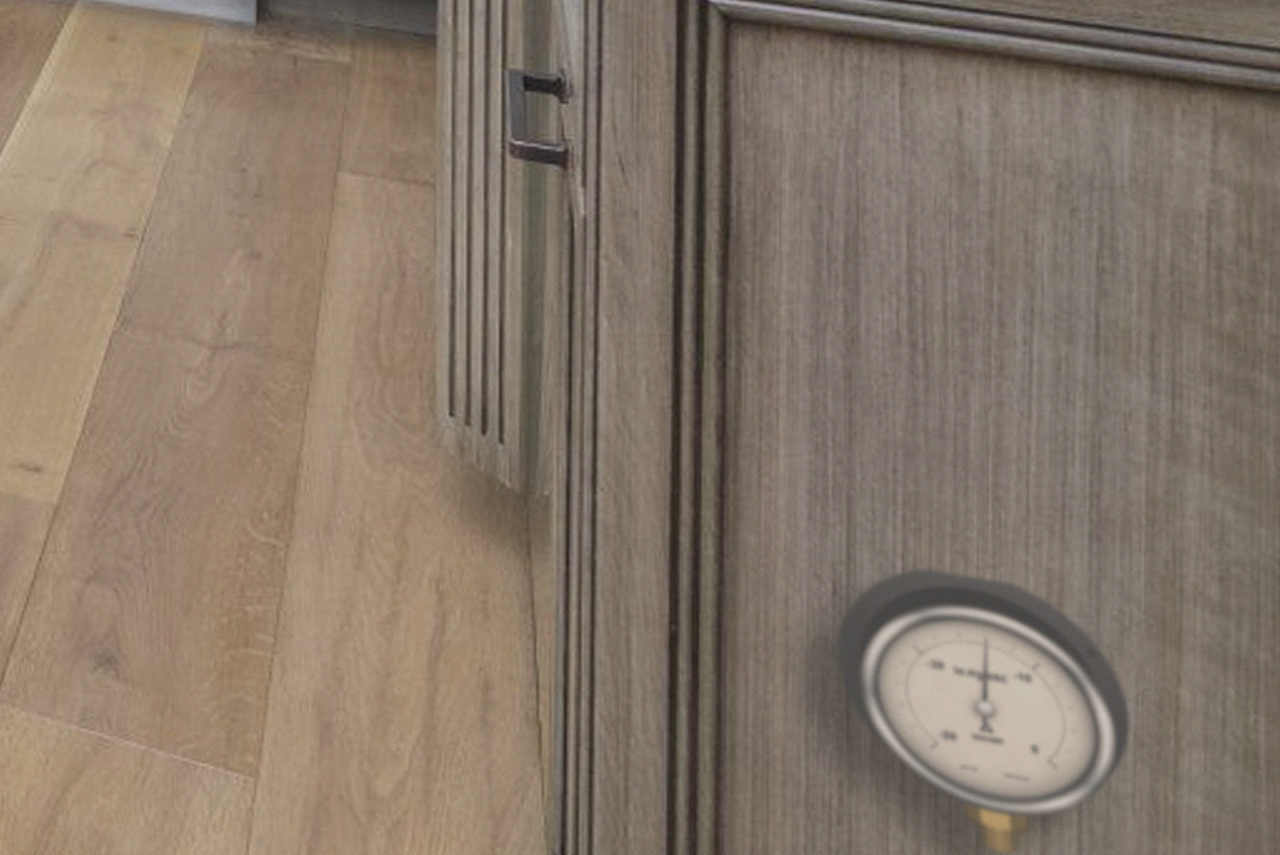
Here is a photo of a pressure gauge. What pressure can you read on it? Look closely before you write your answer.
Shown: -14 inHg
